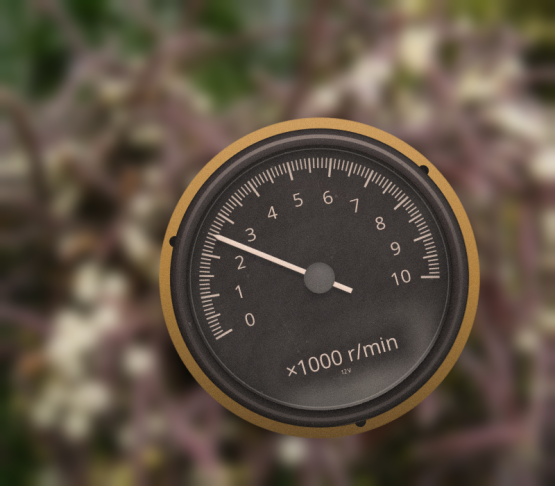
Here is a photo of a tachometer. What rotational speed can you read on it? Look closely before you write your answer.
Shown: 2500 rpm
